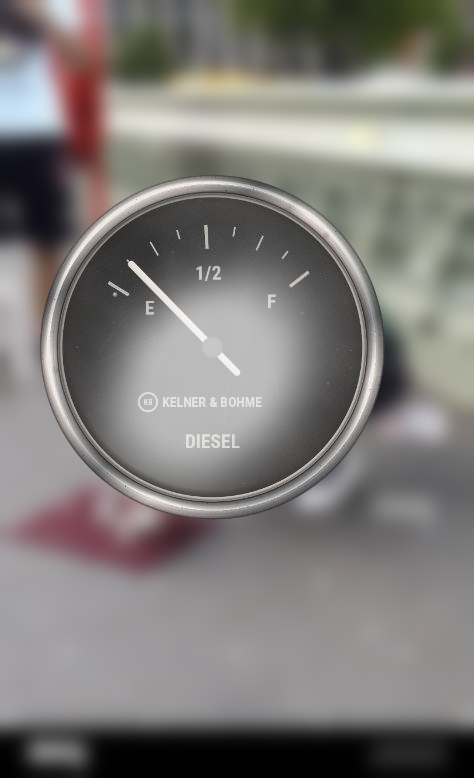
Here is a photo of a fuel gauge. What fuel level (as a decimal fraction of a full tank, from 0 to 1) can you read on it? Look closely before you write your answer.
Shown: 0.125
